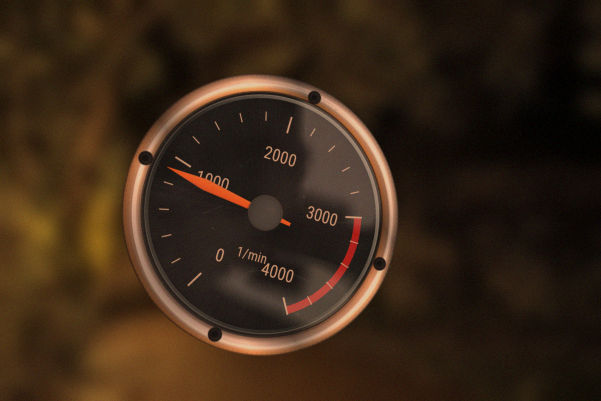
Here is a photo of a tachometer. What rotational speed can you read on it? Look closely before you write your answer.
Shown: 900 rpm
